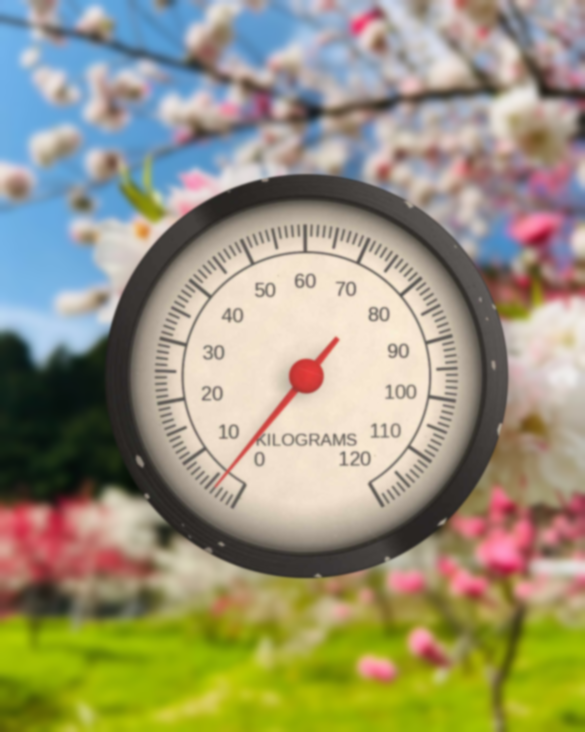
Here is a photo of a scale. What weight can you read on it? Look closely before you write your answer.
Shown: 4 kg
